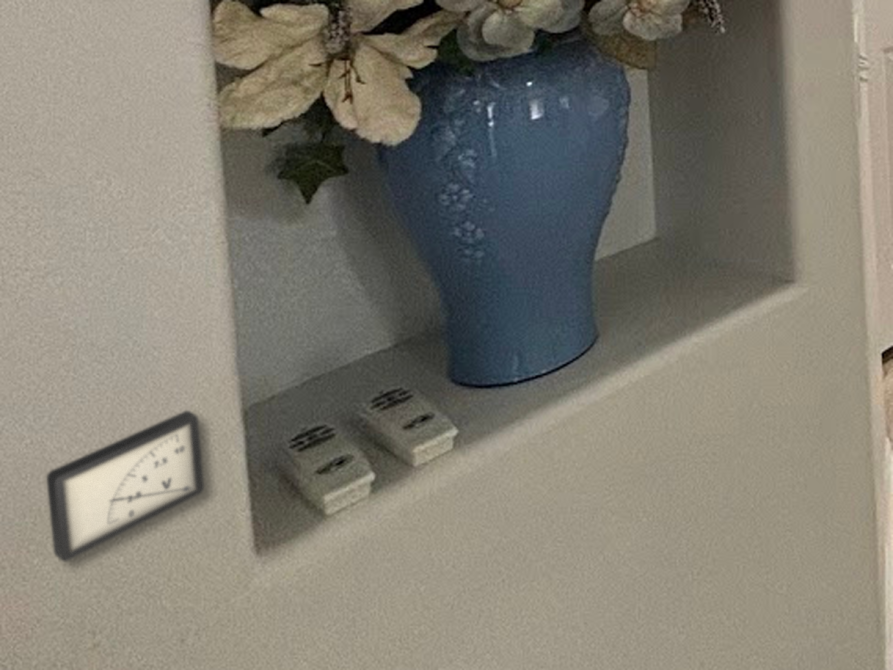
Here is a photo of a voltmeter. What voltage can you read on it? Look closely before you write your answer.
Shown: 2.5 V
